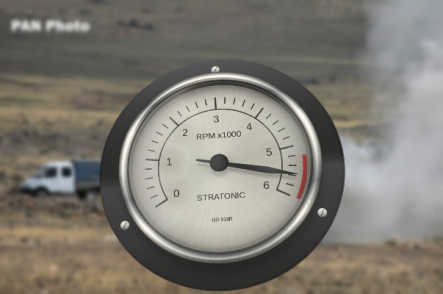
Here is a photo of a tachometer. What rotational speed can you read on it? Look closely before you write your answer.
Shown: 5600 rpm
